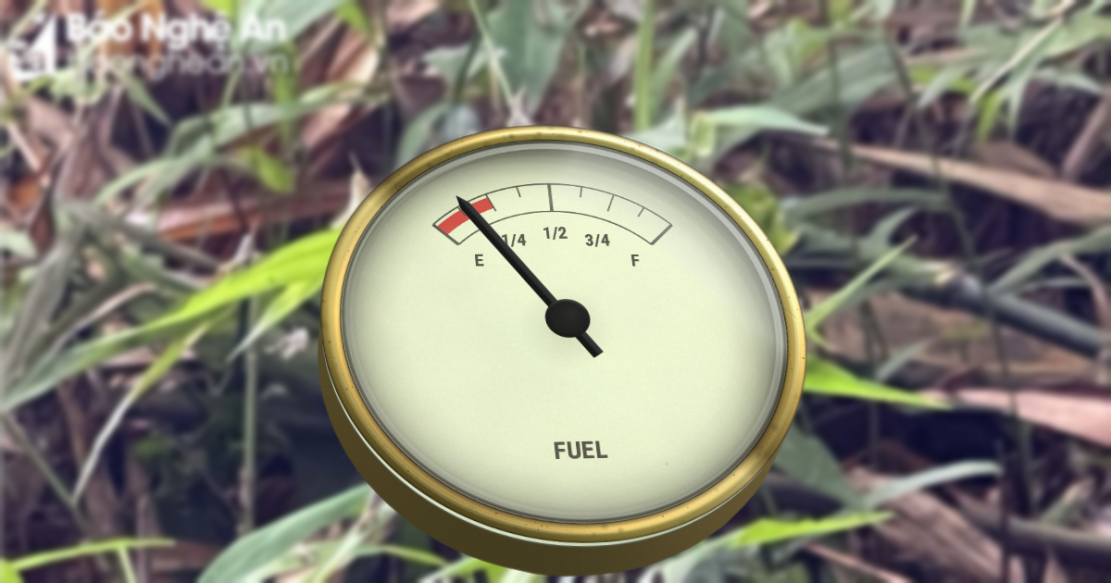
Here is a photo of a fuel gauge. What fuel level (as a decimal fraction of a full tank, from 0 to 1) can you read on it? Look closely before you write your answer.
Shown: 0.125
